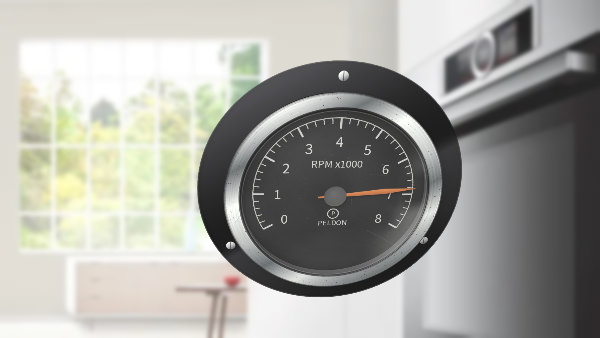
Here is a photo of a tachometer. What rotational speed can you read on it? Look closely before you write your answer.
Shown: 6800 rpm
